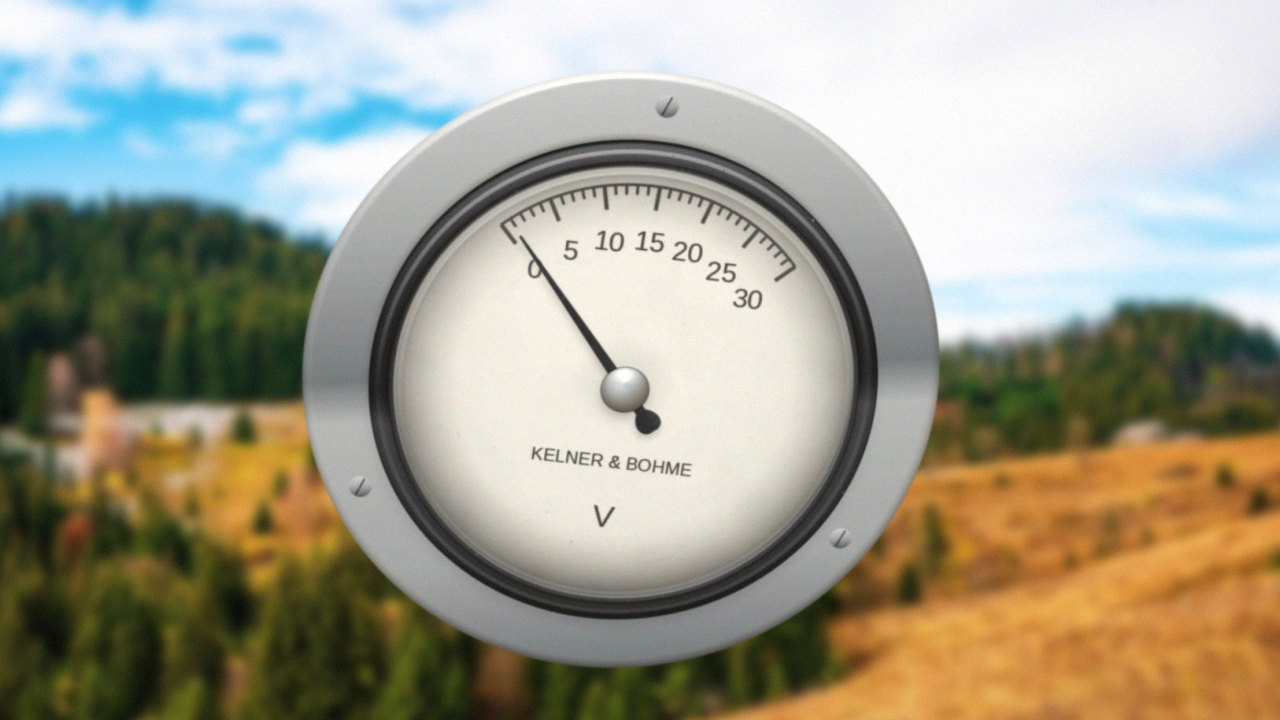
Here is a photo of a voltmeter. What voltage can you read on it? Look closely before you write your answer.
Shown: 1 V
